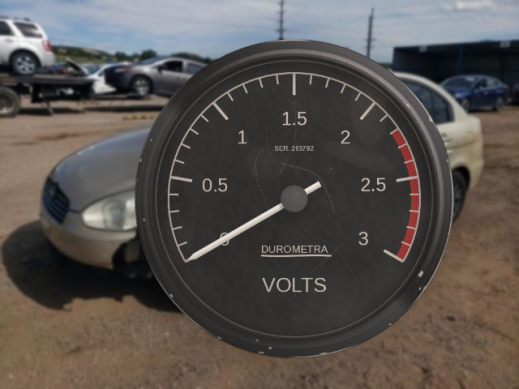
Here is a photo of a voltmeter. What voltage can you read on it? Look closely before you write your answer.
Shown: 0 V
